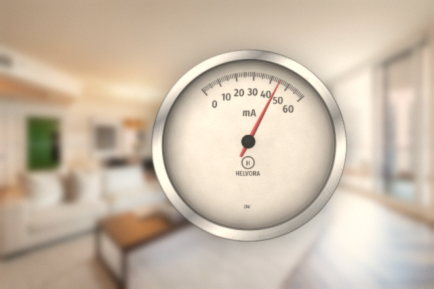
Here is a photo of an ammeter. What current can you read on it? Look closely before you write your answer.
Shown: 45 mA
